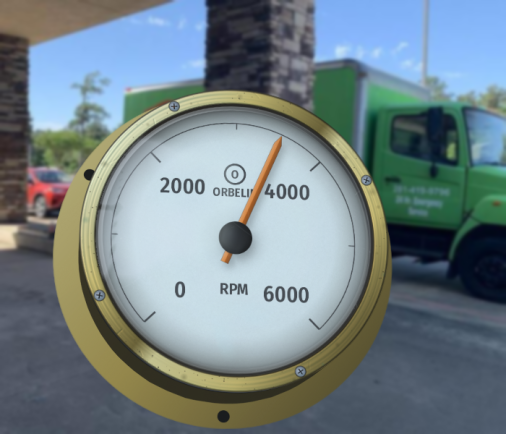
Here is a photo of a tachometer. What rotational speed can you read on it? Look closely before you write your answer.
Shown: 3500 rpm
